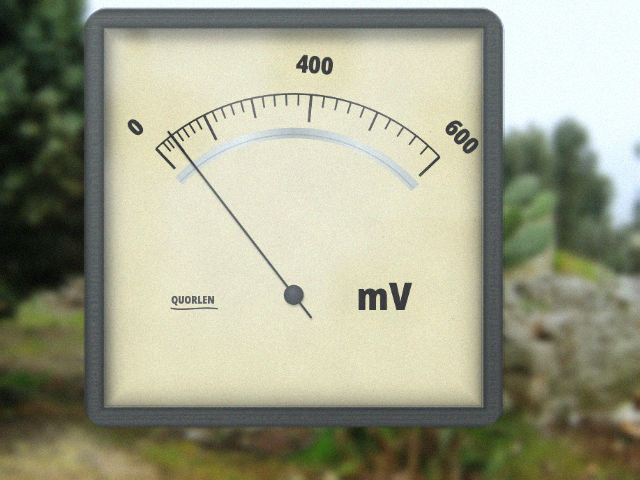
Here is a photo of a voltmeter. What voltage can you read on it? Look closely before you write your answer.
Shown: 100 mV
